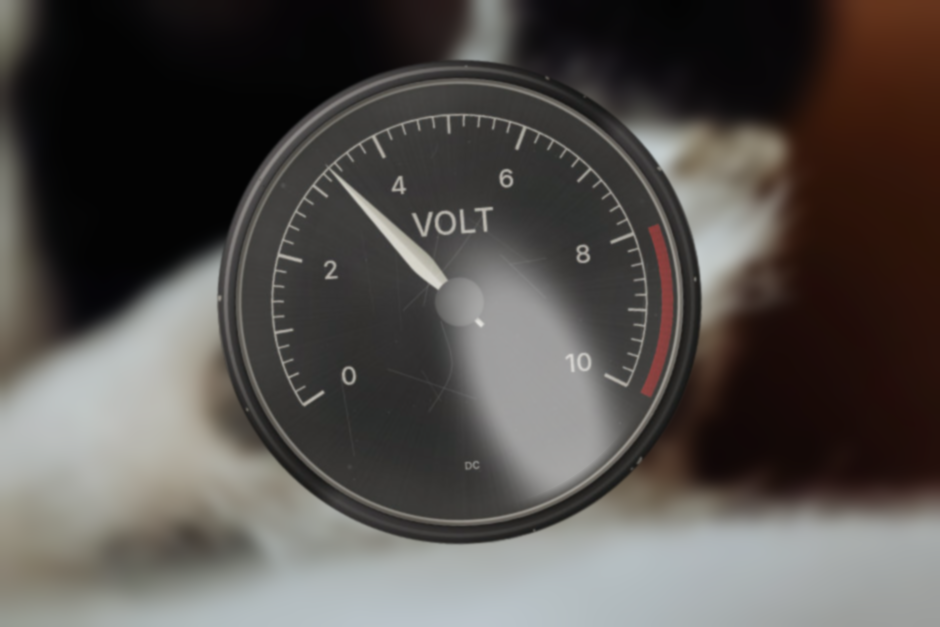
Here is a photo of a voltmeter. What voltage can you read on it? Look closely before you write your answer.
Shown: 3.3 V
